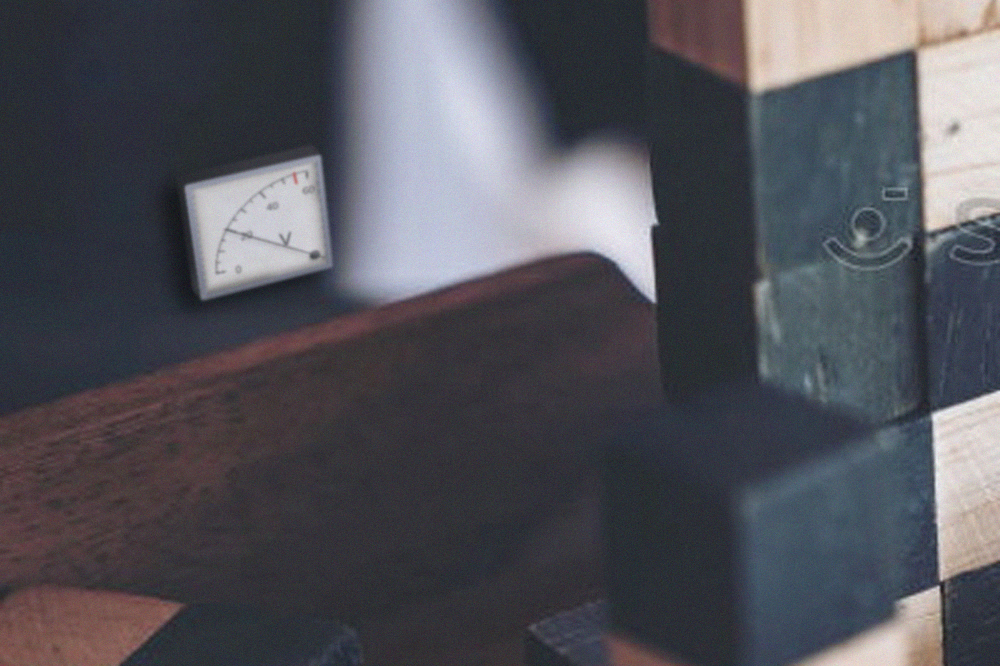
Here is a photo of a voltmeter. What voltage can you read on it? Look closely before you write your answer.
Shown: 20 V
